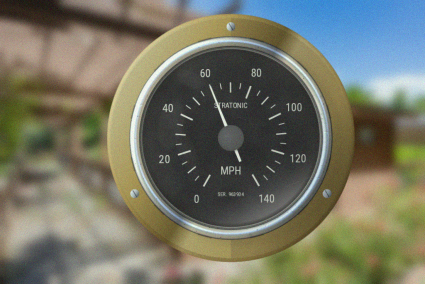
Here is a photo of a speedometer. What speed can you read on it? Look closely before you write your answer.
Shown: 60 mph
